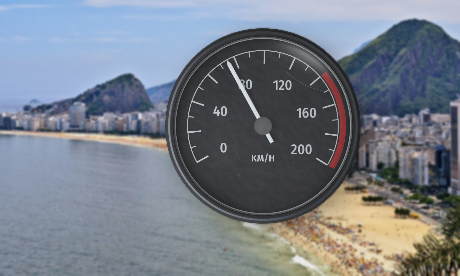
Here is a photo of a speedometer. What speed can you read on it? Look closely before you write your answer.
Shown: 75 km/h
